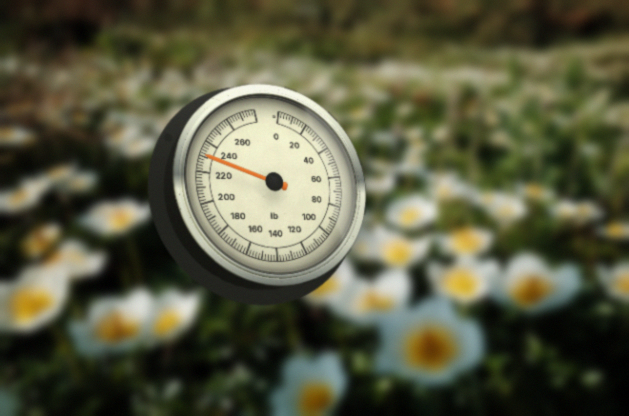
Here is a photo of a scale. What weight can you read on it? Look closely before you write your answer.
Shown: 230 lb
